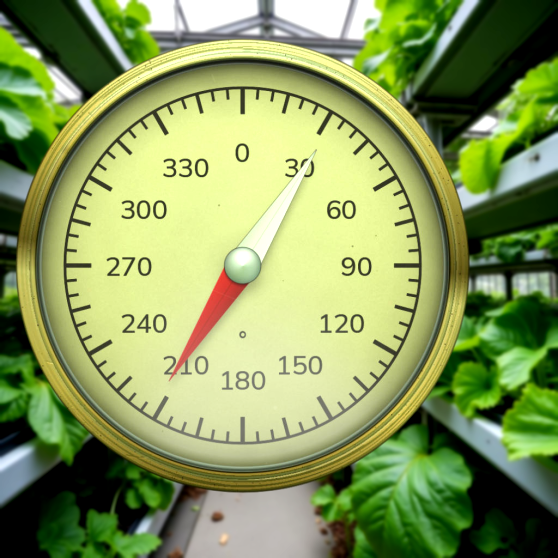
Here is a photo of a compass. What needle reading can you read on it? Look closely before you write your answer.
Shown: 212.5 °
